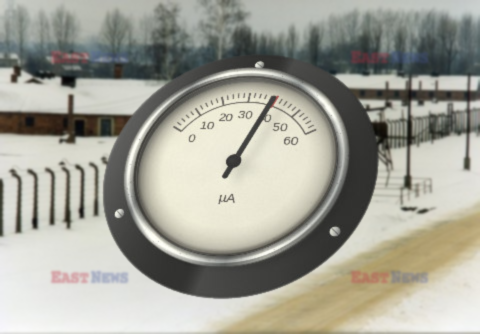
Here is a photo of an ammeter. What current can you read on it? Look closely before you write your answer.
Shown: 40 µA
